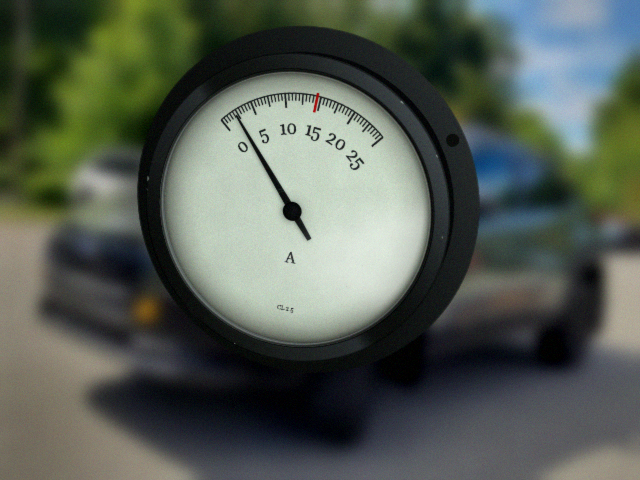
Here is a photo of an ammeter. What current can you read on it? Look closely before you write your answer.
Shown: 2.5 A
